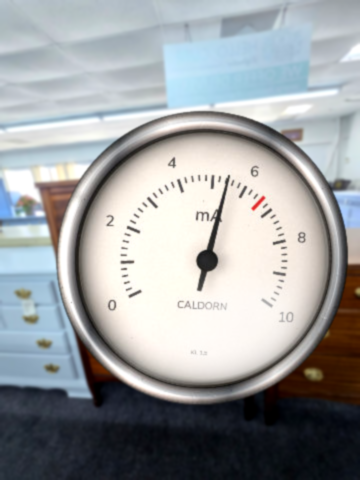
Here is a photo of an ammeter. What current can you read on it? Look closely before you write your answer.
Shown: 5.4 mA
